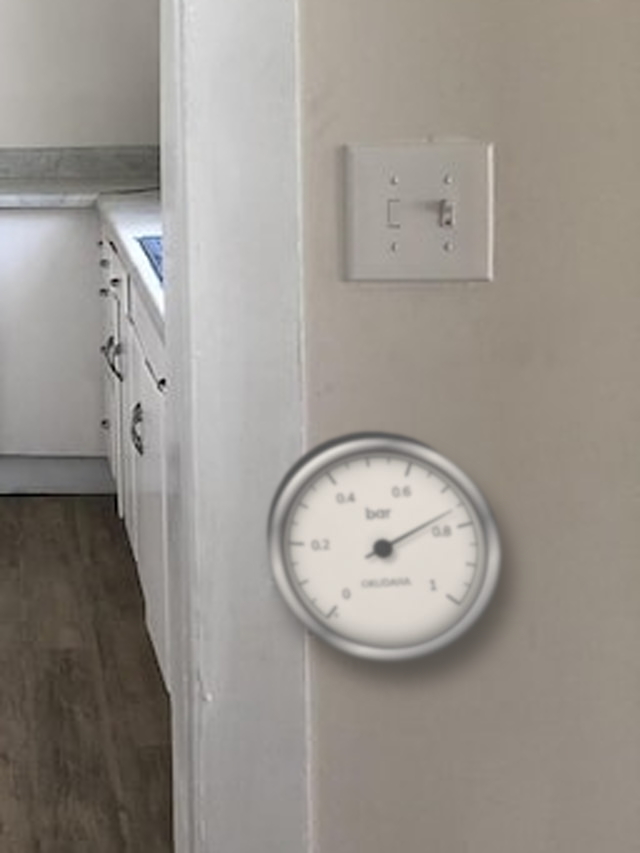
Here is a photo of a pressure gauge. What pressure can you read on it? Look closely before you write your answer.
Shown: 0.75 bar
